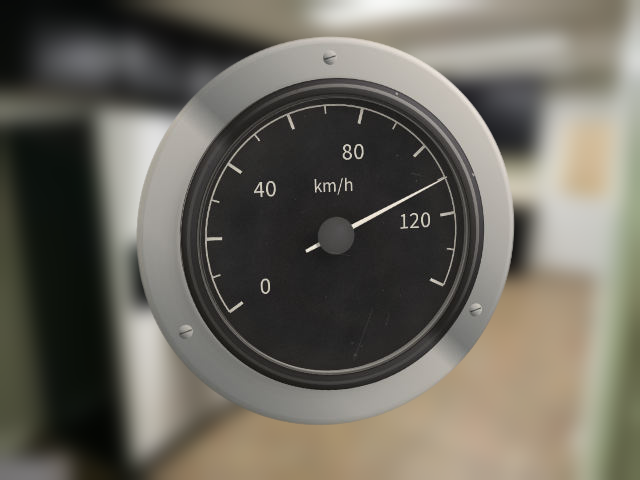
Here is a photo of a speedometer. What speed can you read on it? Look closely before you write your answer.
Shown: 110 km/h
